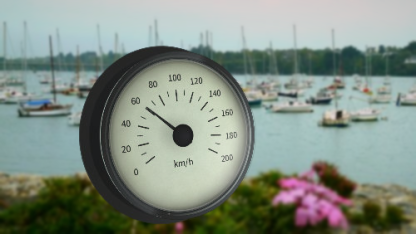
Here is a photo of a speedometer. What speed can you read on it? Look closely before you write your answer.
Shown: 60 km/h
